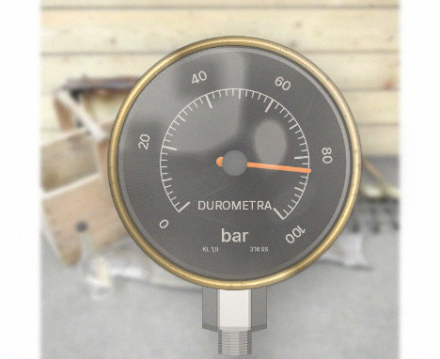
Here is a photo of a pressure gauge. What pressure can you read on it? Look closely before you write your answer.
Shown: 84 bar
